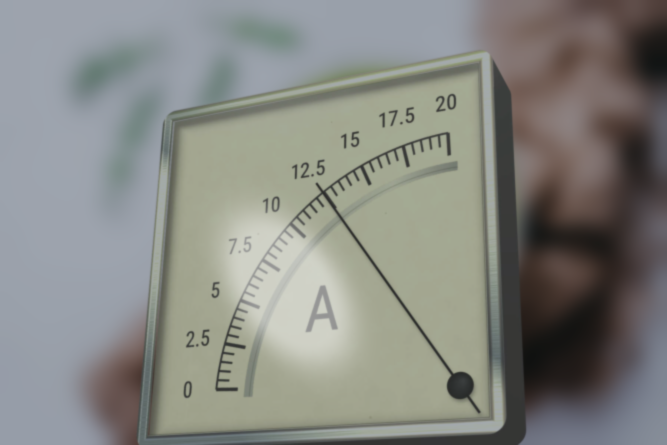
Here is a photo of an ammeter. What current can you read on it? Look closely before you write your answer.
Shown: 12.5 A
